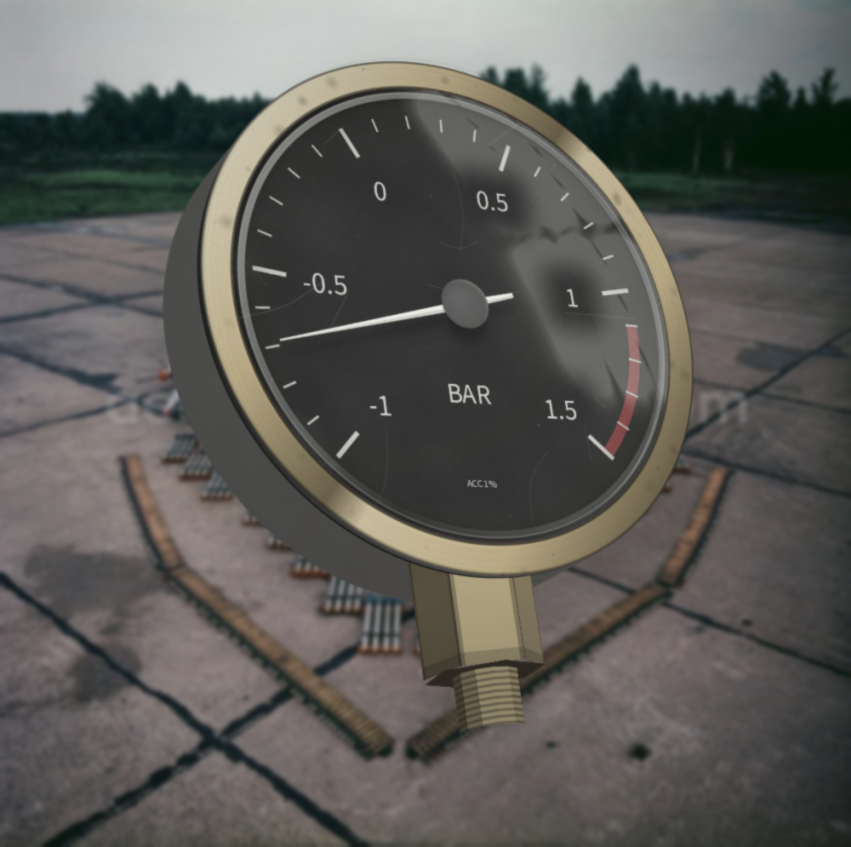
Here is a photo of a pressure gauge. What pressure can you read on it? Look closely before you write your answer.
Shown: -0.7 bar
